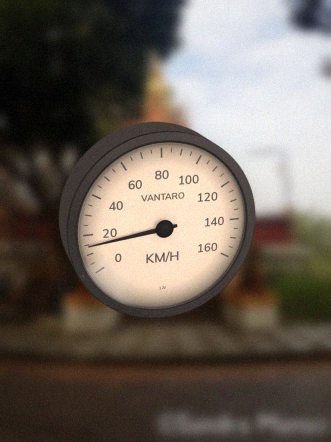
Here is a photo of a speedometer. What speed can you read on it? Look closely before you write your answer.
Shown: 15 km/h
